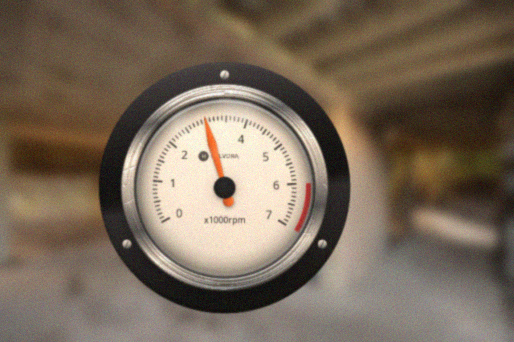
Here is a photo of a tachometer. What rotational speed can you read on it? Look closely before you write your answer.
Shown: 3000 rpm
